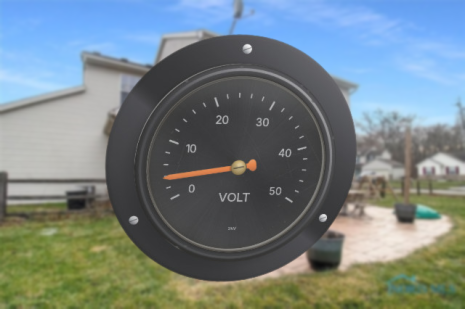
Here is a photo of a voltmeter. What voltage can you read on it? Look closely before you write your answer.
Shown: 4 V
